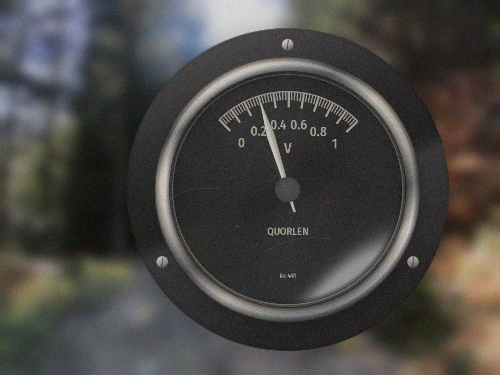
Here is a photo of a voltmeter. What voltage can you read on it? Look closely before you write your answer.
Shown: 0.3 V
